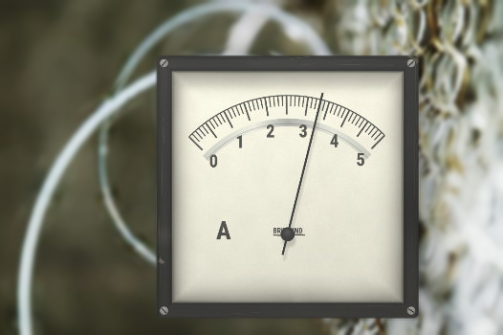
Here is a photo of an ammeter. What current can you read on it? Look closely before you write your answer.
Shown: 3.3 A
